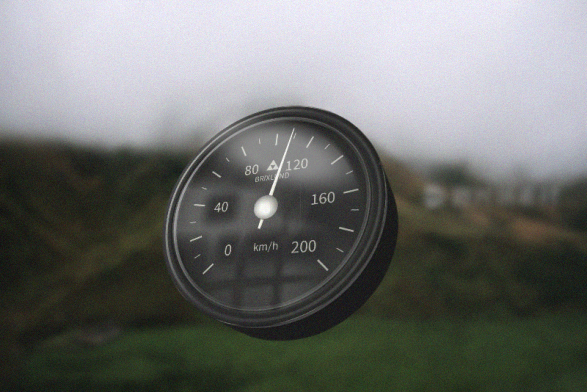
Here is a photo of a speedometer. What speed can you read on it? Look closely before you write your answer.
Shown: 110 km/h
